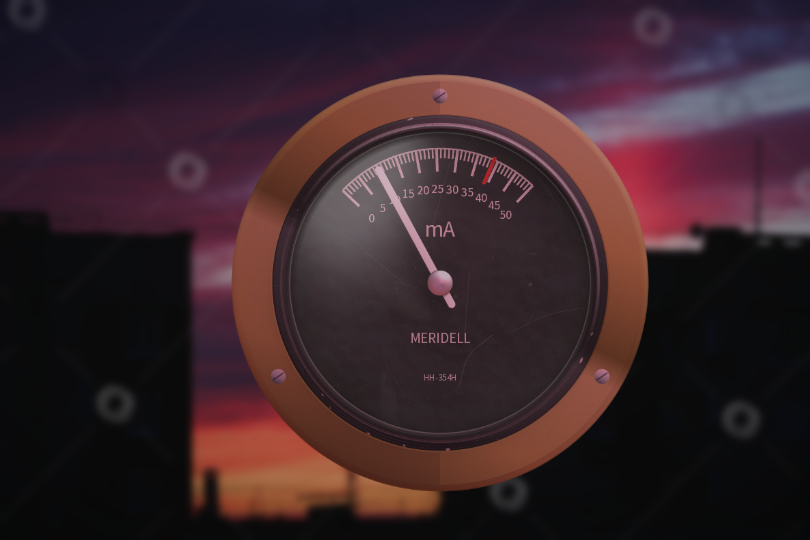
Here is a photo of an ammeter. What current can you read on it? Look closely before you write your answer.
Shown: 10 mA
